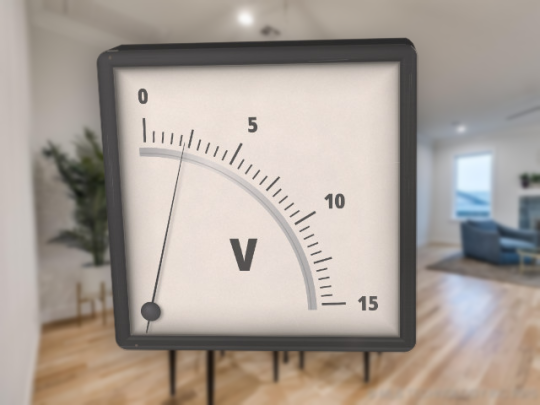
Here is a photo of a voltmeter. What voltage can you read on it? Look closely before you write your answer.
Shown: 2.25 V
